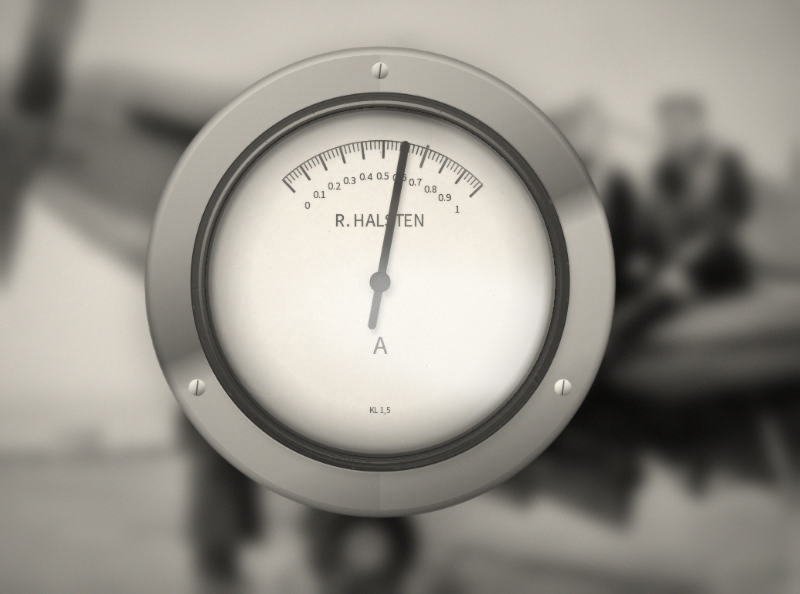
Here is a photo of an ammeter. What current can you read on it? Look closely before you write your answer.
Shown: 0.6 A
